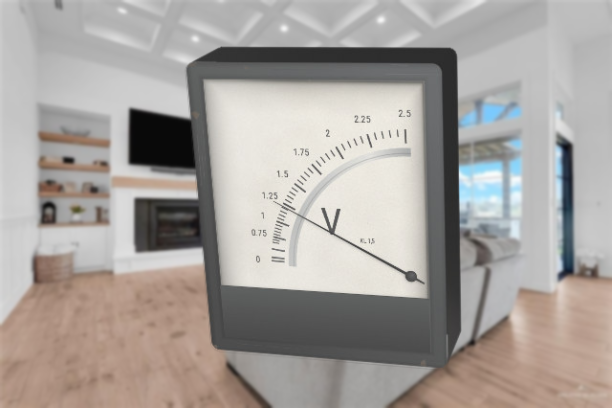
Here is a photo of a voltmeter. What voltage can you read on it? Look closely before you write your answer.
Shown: 1.25 V
